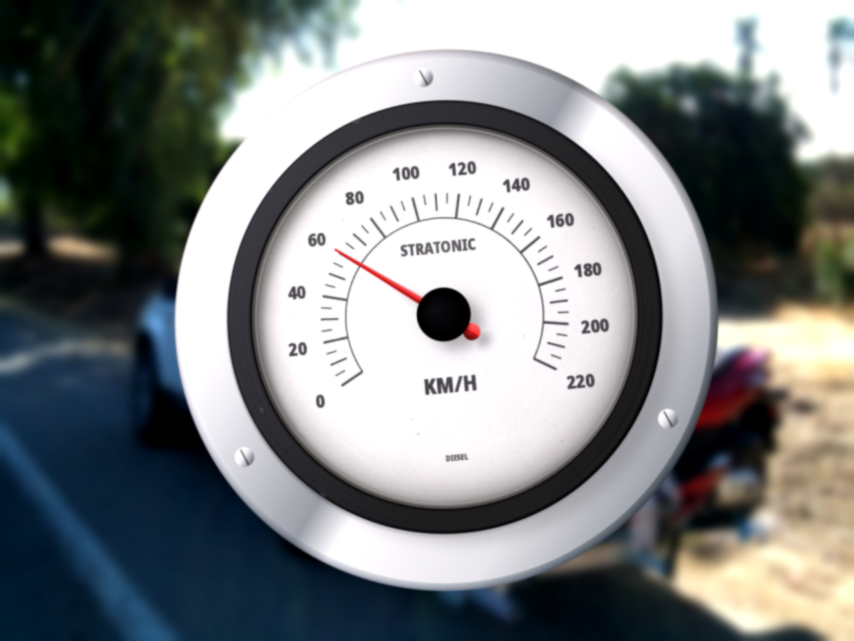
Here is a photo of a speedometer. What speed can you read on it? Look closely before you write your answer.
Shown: 60 km/h
